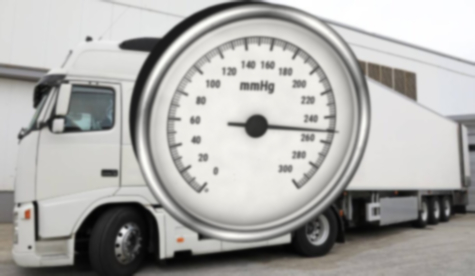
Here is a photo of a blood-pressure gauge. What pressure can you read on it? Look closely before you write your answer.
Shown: 250 mmHg
